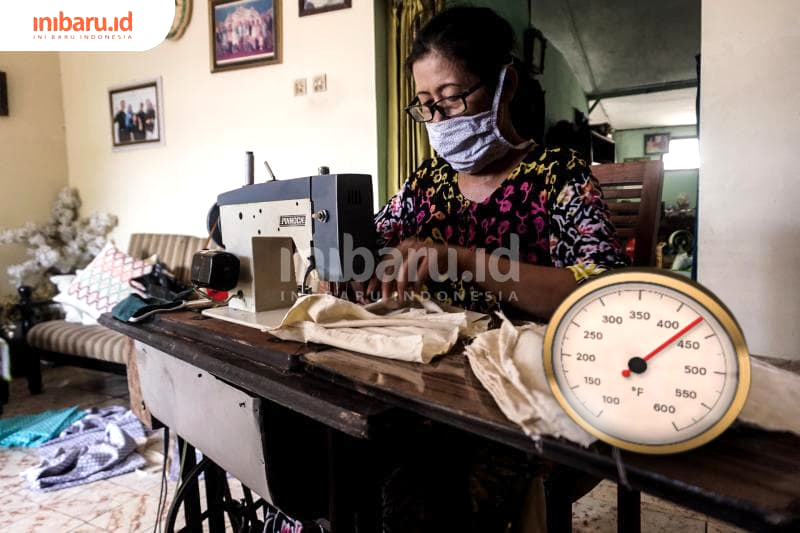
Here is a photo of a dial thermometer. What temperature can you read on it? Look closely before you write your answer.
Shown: 425 °F
